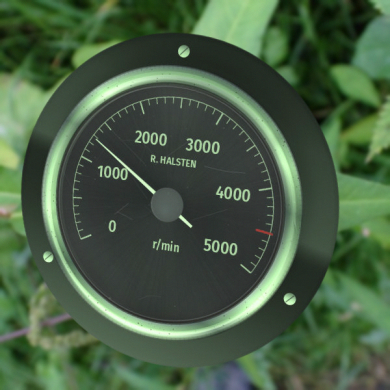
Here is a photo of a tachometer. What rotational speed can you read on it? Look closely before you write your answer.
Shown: 1300 rpm
